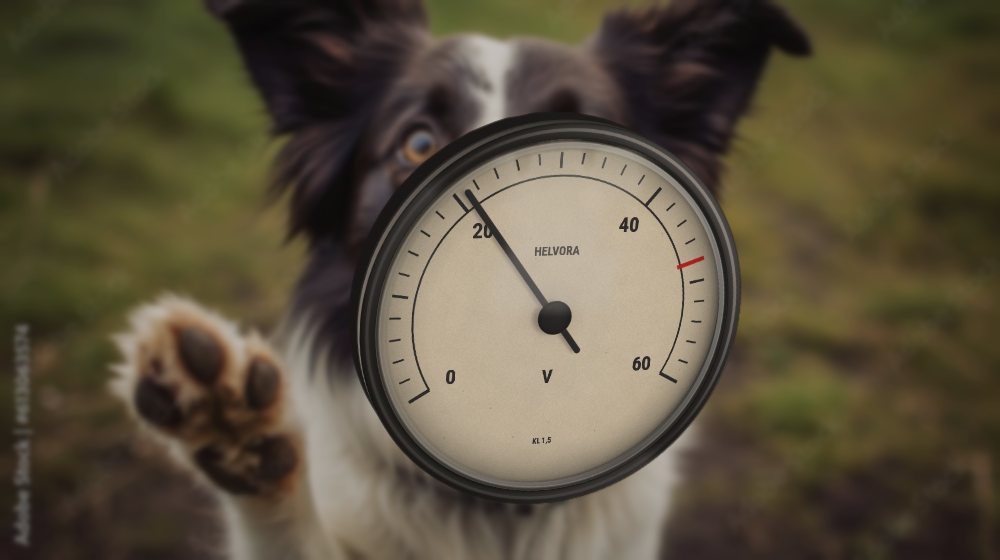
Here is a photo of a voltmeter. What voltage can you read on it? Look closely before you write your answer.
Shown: 21 V
